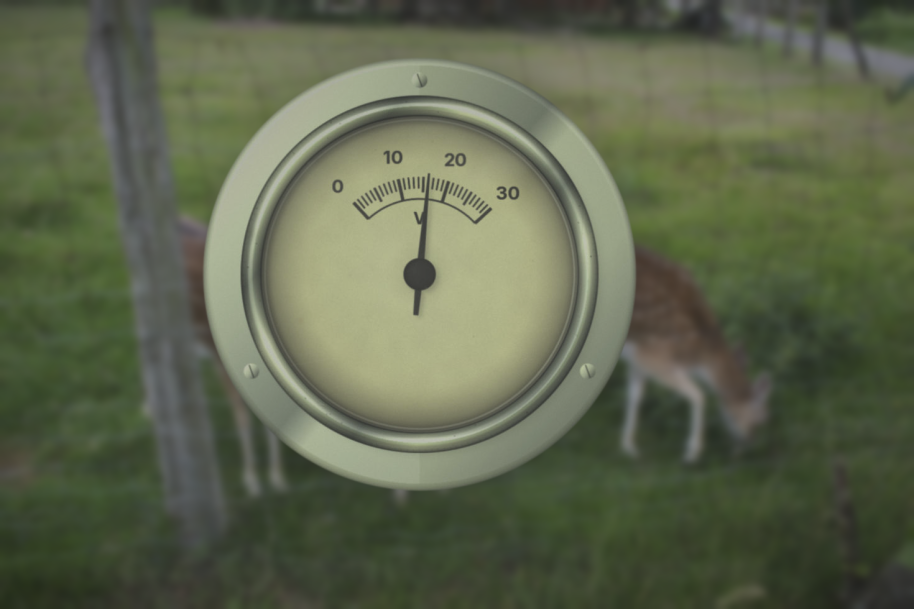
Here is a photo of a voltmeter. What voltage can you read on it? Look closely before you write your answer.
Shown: 16 V
